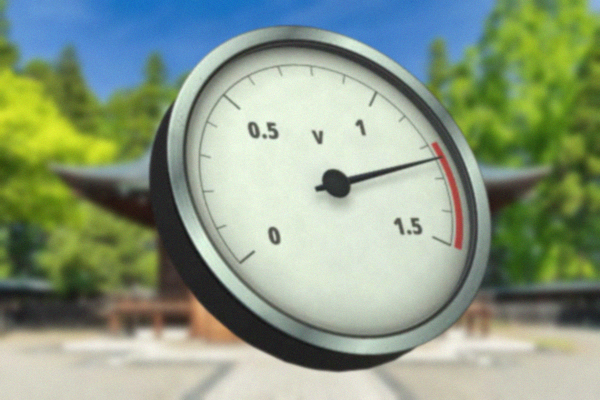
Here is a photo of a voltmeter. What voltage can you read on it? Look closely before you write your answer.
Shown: 1.25 V
